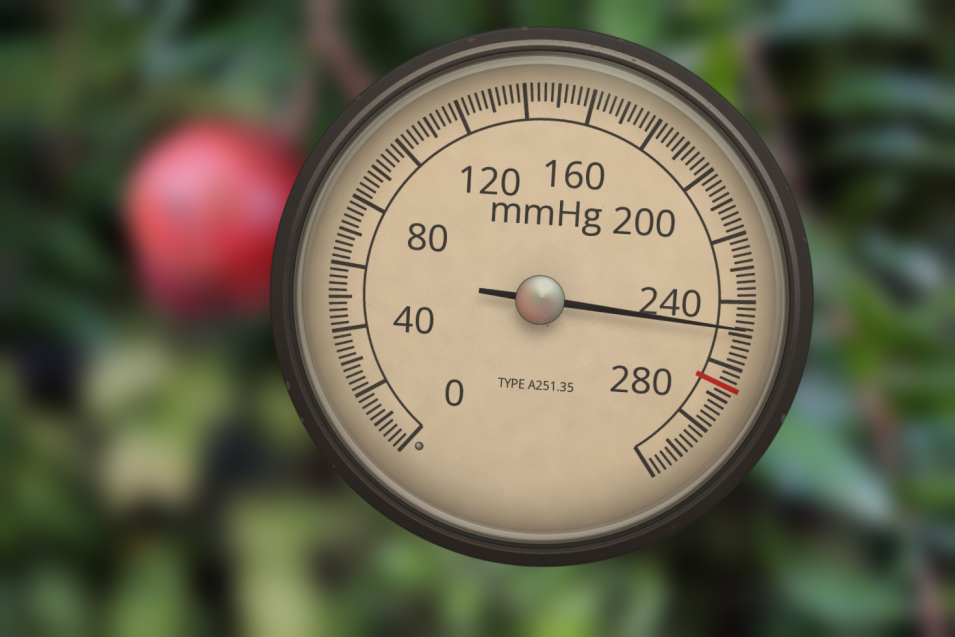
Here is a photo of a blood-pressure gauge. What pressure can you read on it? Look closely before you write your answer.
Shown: 248 mmHg
